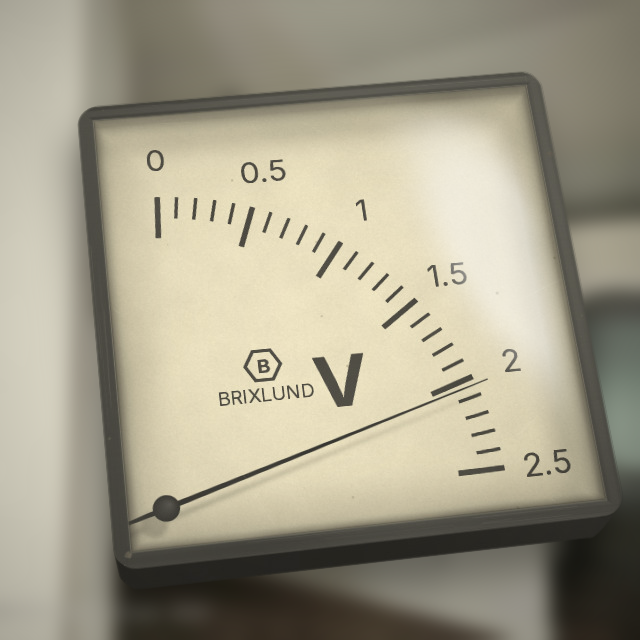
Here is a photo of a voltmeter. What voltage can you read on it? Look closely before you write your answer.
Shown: 2.05 V
